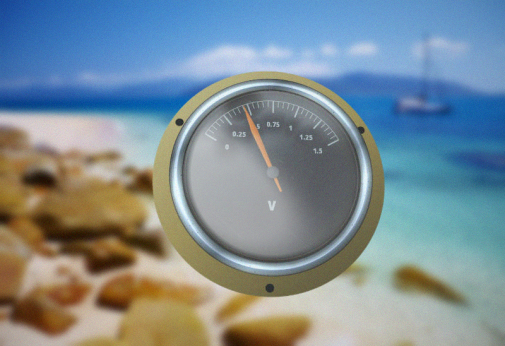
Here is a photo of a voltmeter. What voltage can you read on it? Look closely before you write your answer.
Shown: 0.45 V
